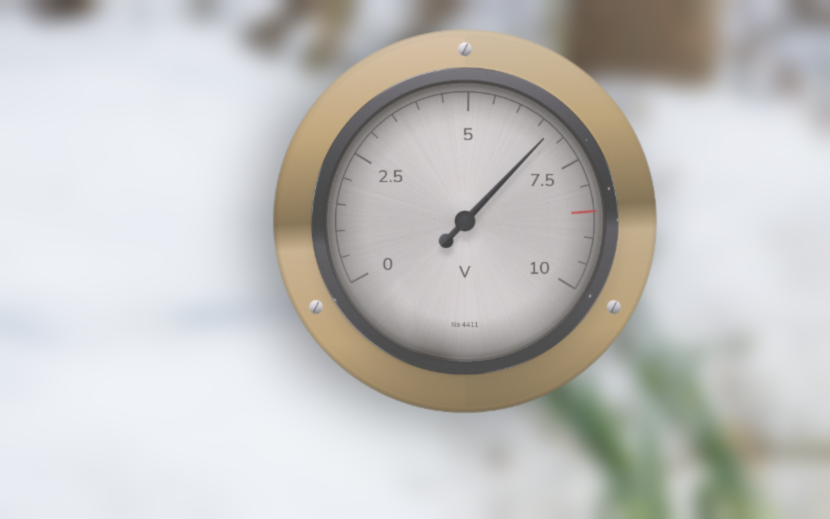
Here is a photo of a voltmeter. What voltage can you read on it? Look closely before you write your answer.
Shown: 6.75 V
